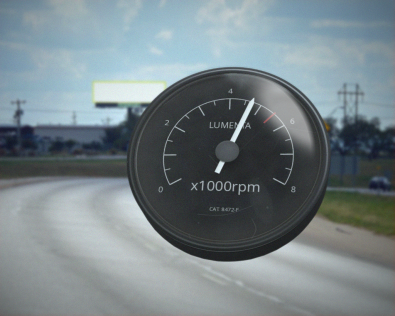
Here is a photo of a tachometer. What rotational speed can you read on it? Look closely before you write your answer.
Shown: 4750 rpm
